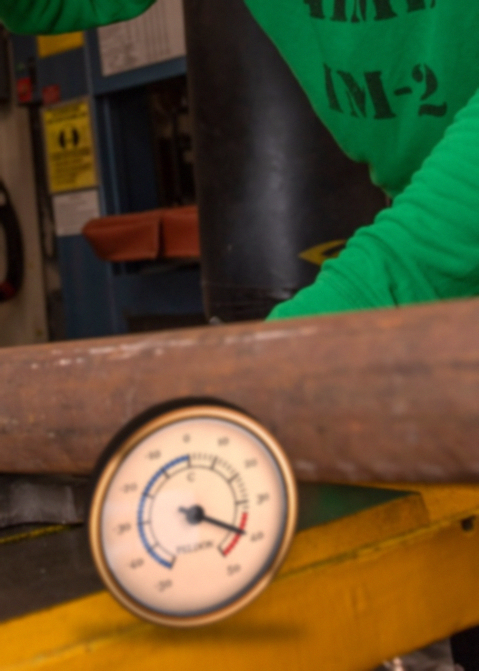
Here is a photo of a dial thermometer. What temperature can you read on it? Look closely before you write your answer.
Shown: 40 °C
